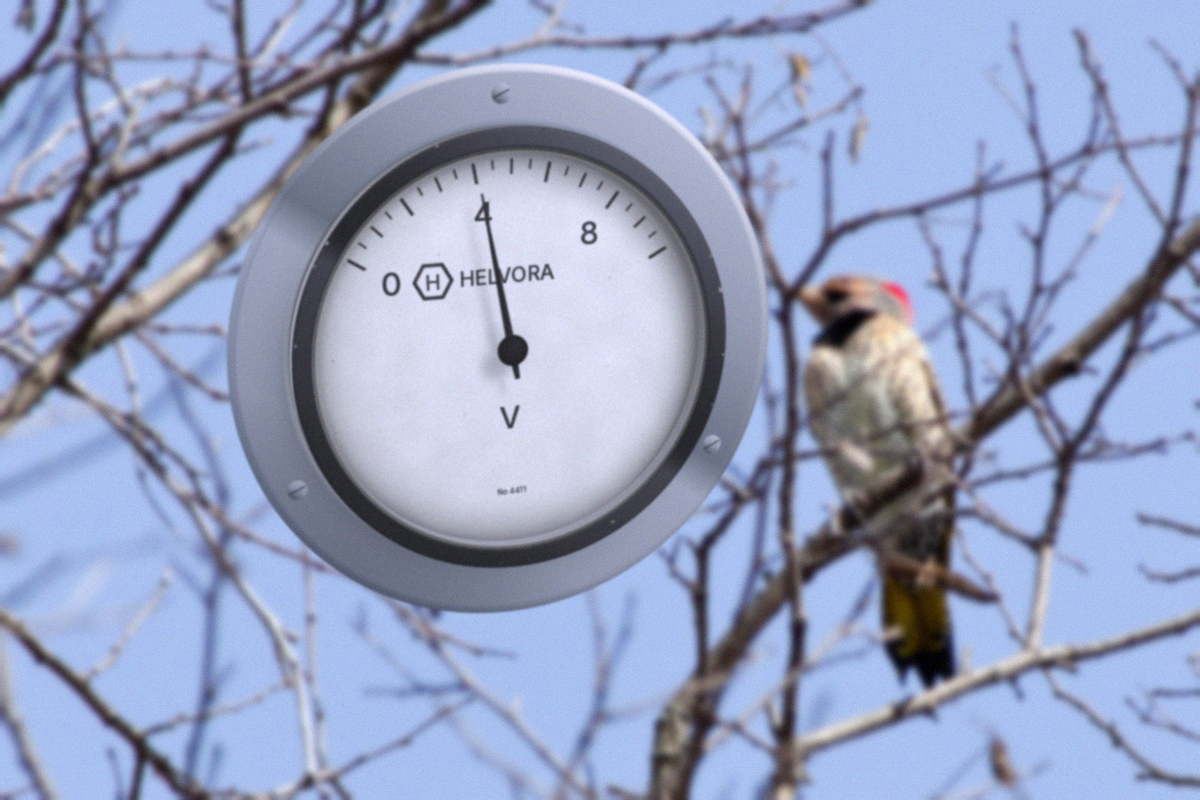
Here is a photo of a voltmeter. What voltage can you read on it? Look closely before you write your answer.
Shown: 4 V
